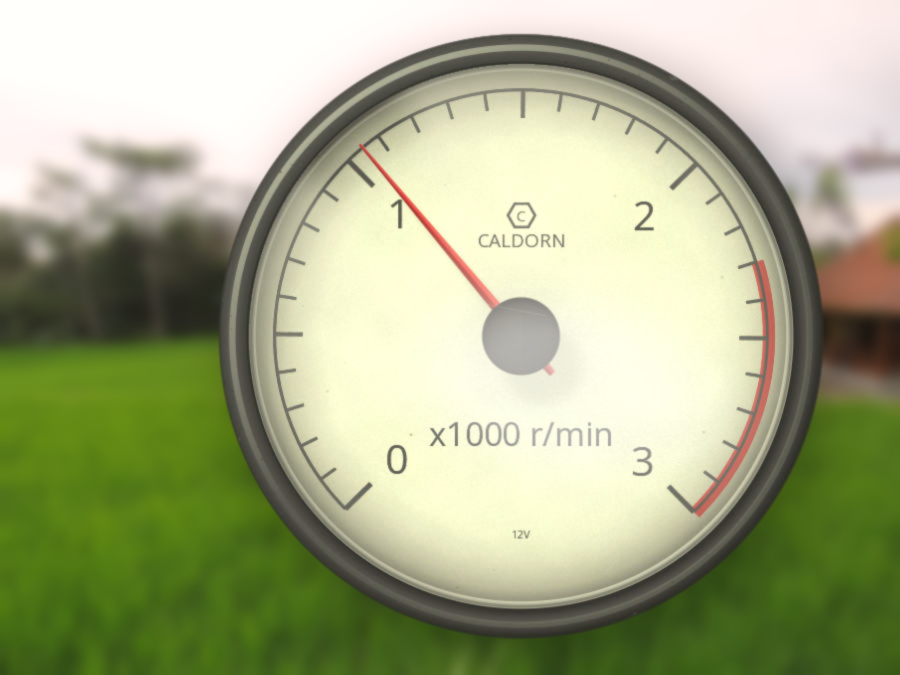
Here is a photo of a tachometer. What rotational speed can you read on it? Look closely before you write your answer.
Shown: 1050 rpm
